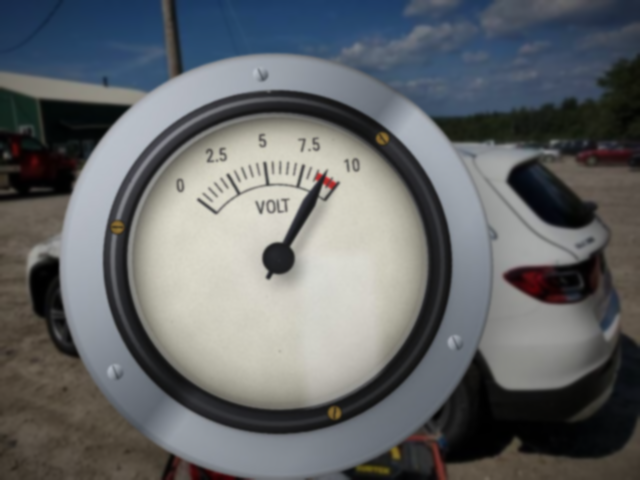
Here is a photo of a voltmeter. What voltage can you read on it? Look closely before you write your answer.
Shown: 9 V
